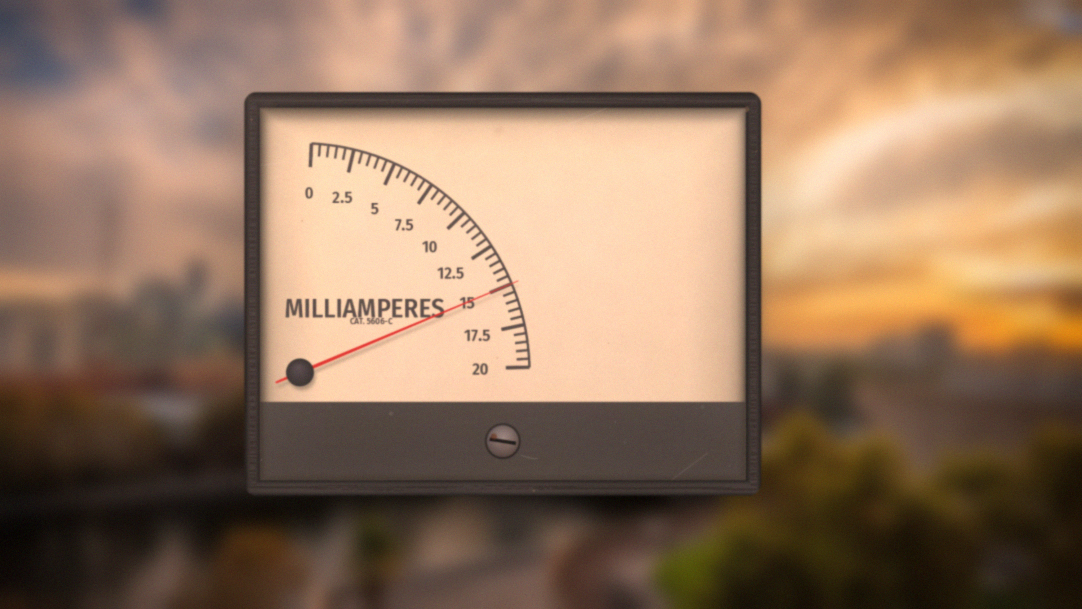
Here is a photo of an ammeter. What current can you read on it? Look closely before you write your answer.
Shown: 15 mA
